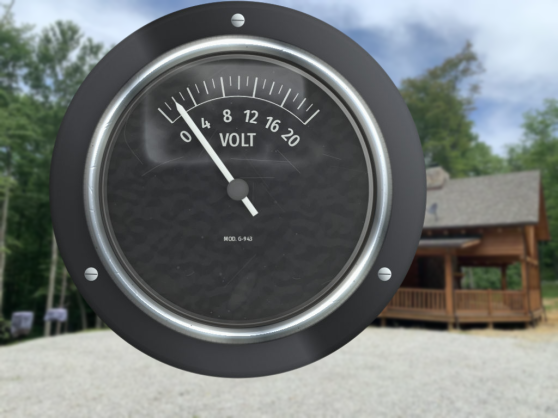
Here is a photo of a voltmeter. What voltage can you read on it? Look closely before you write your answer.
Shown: 2 V
